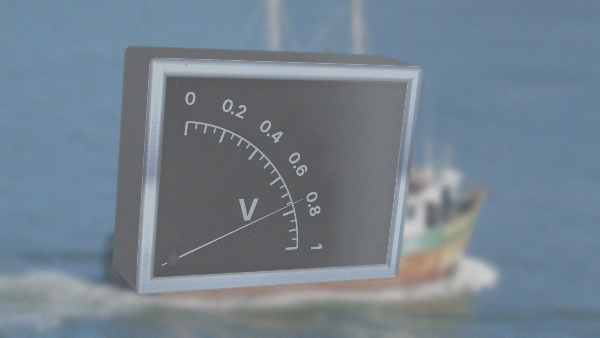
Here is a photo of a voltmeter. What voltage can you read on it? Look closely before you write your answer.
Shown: 0.75 V
